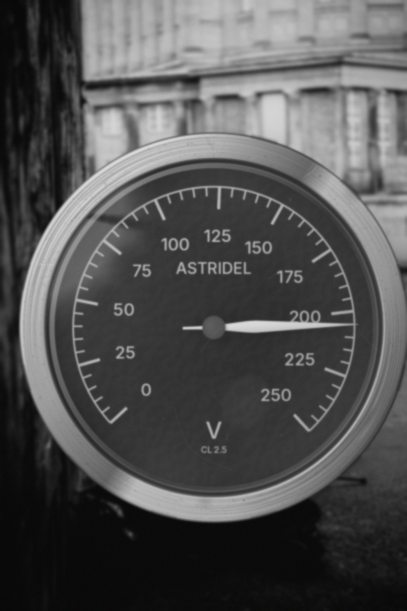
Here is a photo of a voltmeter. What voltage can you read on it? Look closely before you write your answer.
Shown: 205 V
